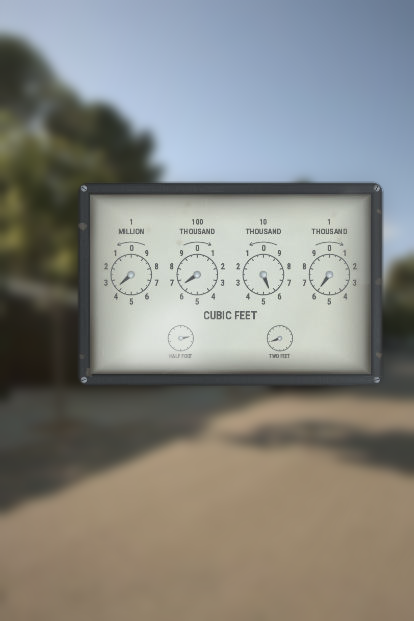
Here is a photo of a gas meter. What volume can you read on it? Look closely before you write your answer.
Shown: 365600 ft³
